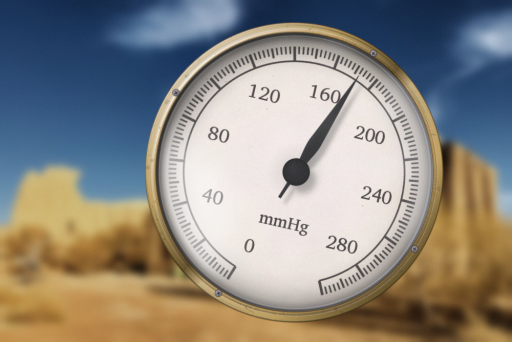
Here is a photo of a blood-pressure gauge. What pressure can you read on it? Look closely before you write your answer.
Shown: 172 mmHg
